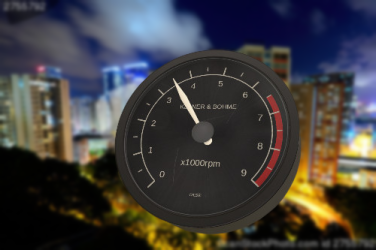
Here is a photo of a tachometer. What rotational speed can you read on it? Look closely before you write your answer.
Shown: 3500 rpm
